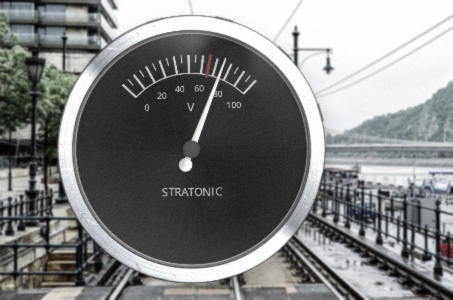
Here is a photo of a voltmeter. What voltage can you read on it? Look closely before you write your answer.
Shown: 75 V
